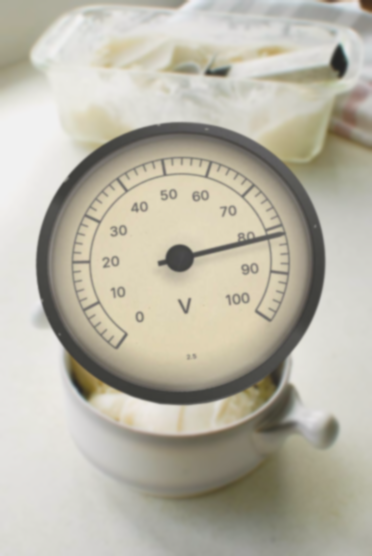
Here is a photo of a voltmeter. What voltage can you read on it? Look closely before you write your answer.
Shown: 82 V
